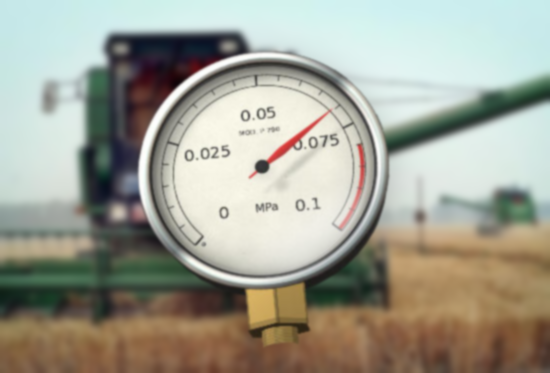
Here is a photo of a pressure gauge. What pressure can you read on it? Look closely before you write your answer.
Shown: 0.07 MPa
